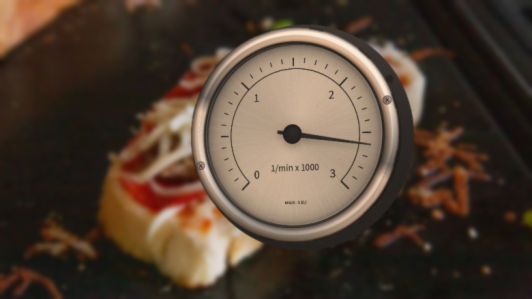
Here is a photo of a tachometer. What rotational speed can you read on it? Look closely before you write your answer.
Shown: 2600 rpm
